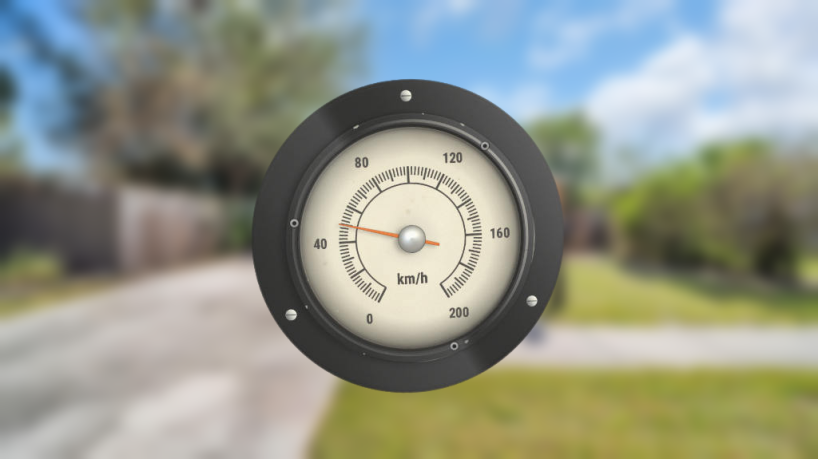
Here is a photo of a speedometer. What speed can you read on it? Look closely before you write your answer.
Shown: 50 km/h
